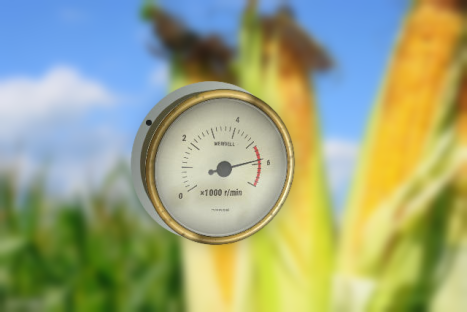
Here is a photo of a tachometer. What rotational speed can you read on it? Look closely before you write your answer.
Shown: 5800 rpm
